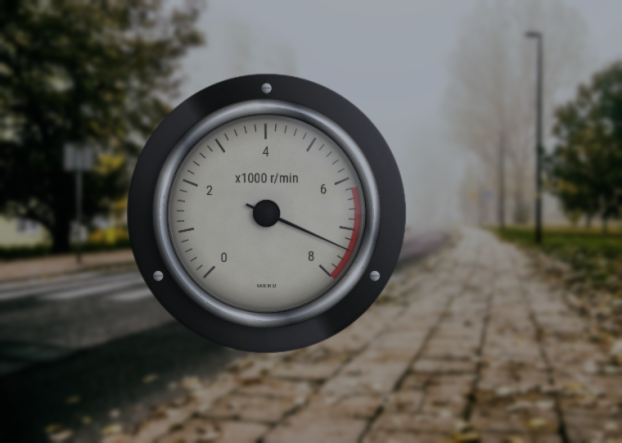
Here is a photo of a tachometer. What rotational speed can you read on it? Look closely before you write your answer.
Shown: 7400 rpm
